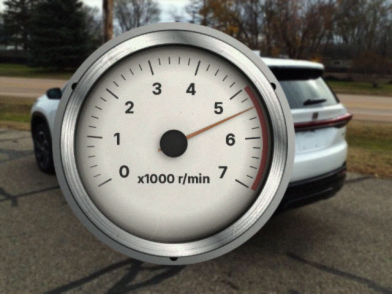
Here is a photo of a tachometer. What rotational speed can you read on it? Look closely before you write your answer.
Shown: 5400 rpm
